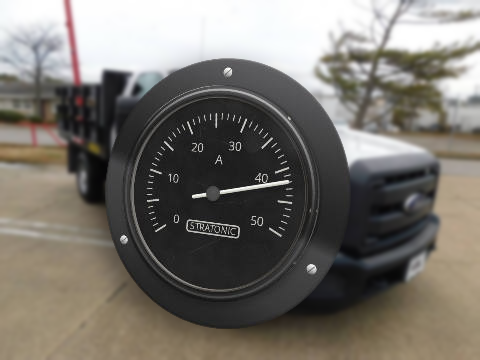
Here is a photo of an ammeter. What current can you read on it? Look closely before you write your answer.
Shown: 42 A
